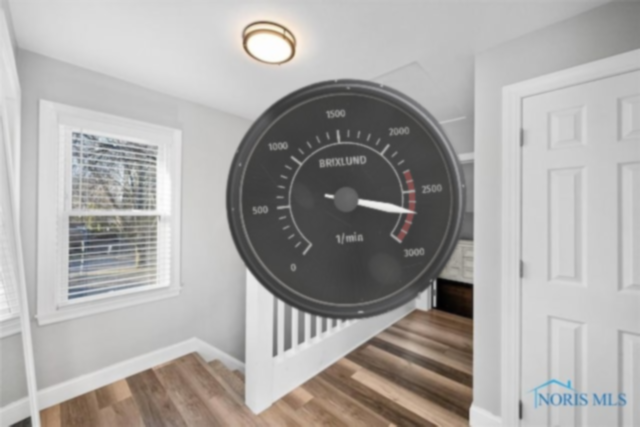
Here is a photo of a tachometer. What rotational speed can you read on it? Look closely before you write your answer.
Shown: 2700 rpm
